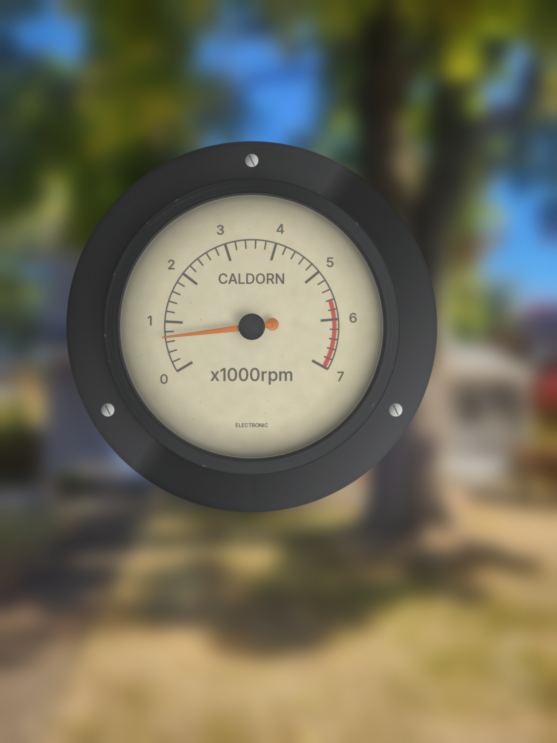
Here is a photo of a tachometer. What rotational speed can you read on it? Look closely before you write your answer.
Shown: 700 rpm
